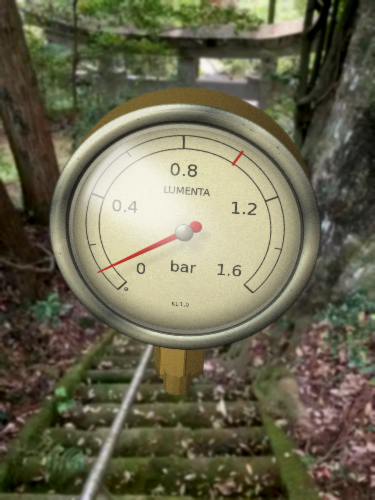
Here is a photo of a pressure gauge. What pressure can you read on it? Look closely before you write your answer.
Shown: 0.1 bar
